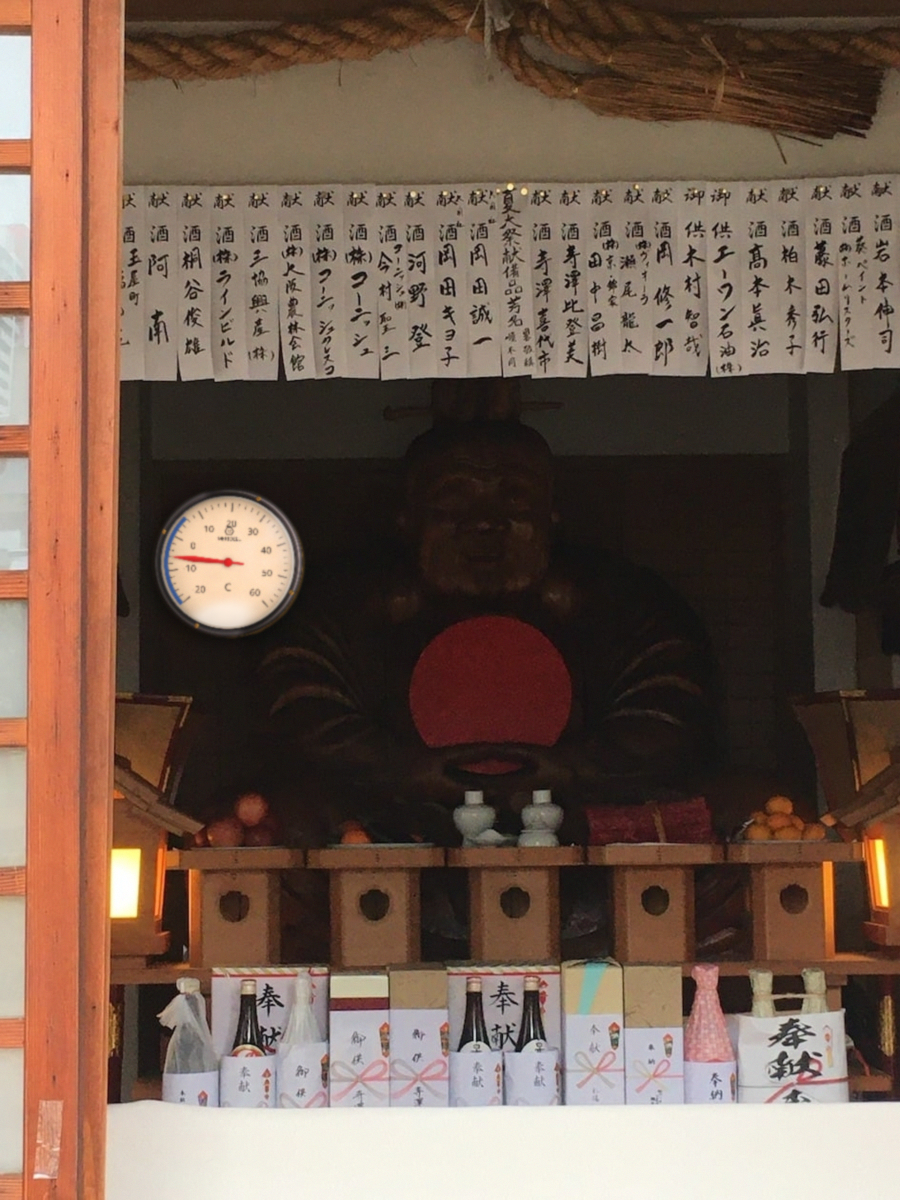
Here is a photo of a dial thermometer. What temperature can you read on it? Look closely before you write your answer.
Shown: -6 °C
